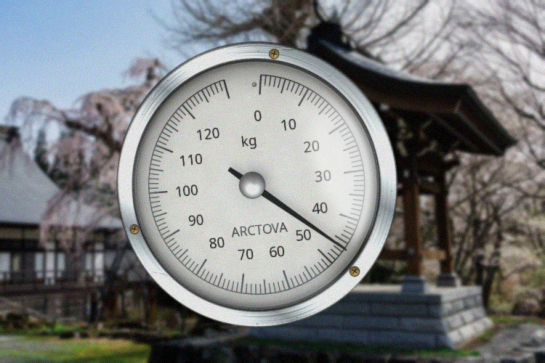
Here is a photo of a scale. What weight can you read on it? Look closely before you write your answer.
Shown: 46 kg
